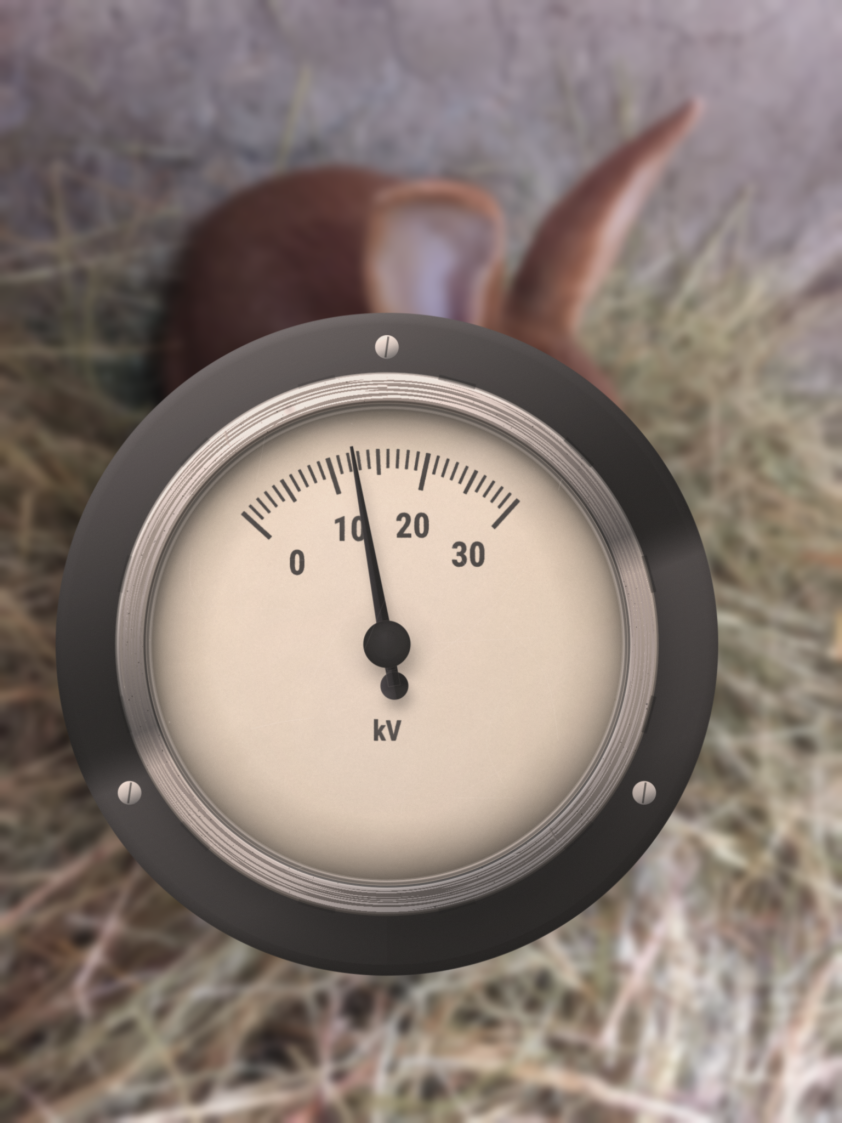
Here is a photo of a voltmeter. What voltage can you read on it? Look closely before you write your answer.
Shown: 12.5 kV
